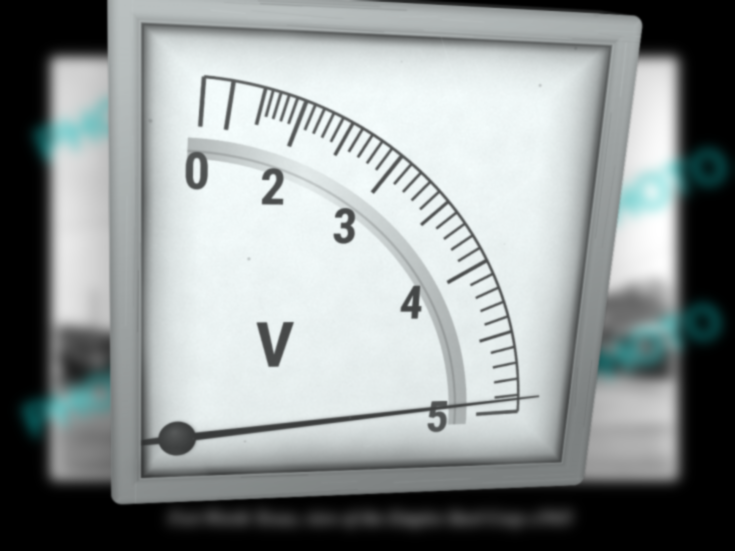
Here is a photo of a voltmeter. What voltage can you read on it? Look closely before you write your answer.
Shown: 4.9 V
